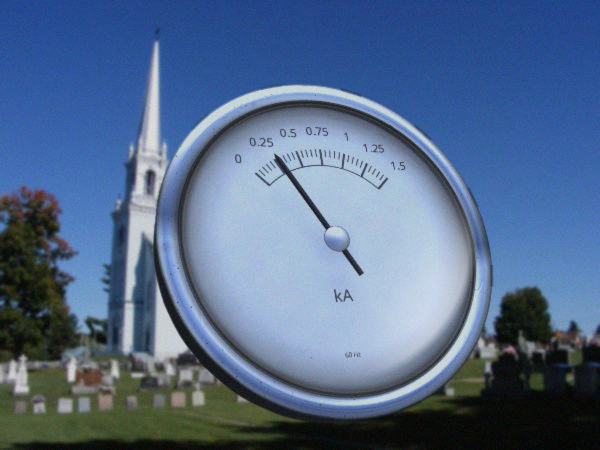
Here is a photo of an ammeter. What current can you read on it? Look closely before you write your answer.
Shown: 0.25 kA
